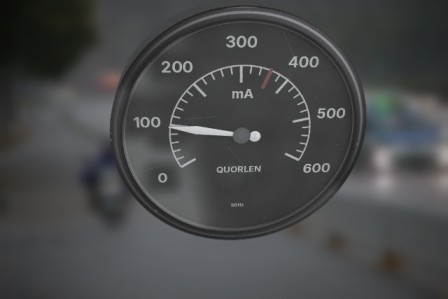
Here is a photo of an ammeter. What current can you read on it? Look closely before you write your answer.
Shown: 100 mA
